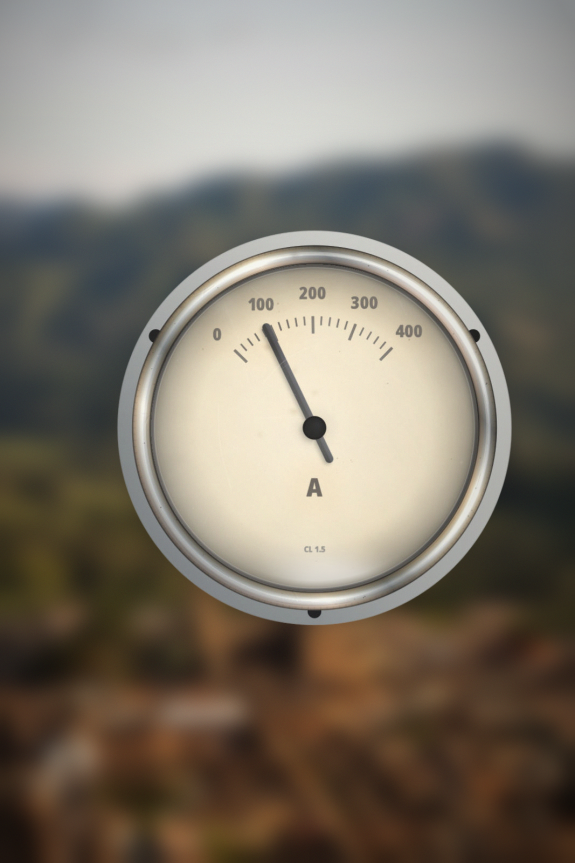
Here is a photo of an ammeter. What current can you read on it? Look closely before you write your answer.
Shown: 90 A
